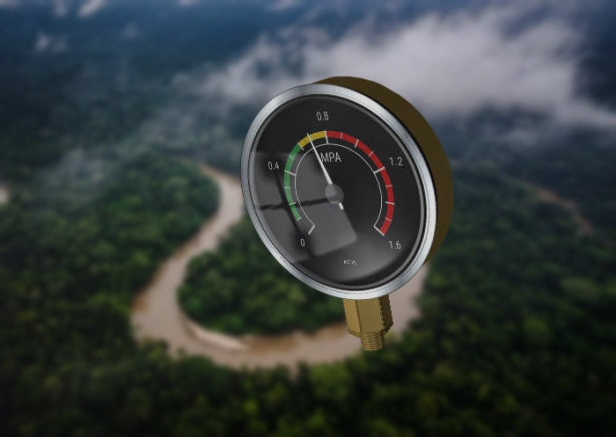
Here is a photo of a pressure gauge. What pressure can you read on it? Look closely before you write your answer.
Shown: 0.7 MPa
